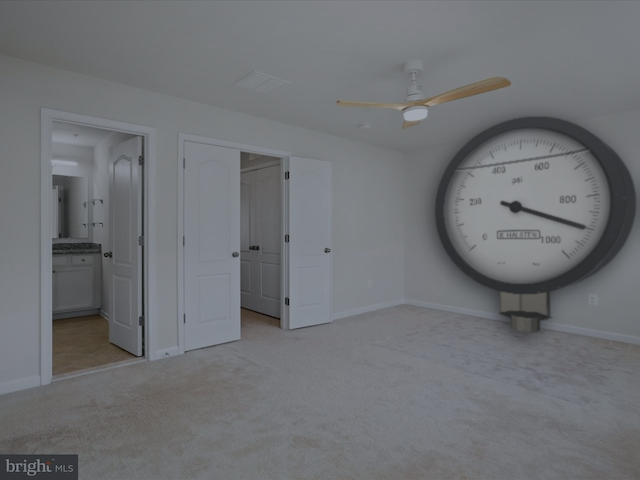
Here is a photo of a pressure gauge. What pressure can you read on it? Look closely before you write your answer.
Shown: 900 psi
